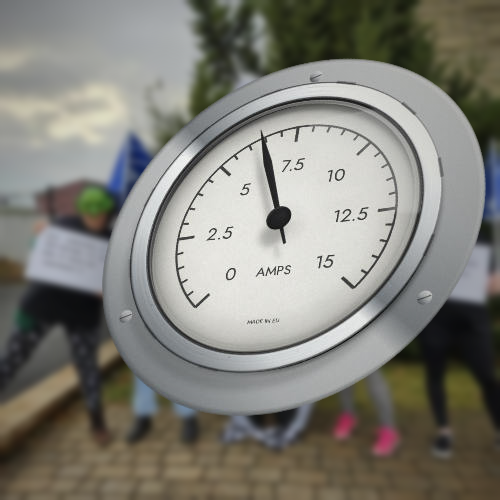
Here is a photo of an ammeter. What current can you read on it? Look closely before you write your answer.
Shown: 6.5 A
